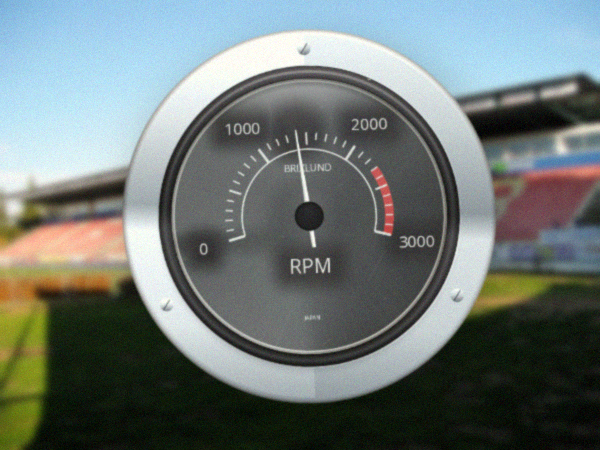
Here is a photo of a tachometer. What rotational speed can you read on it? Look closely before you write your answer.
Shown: 1400 rpm
